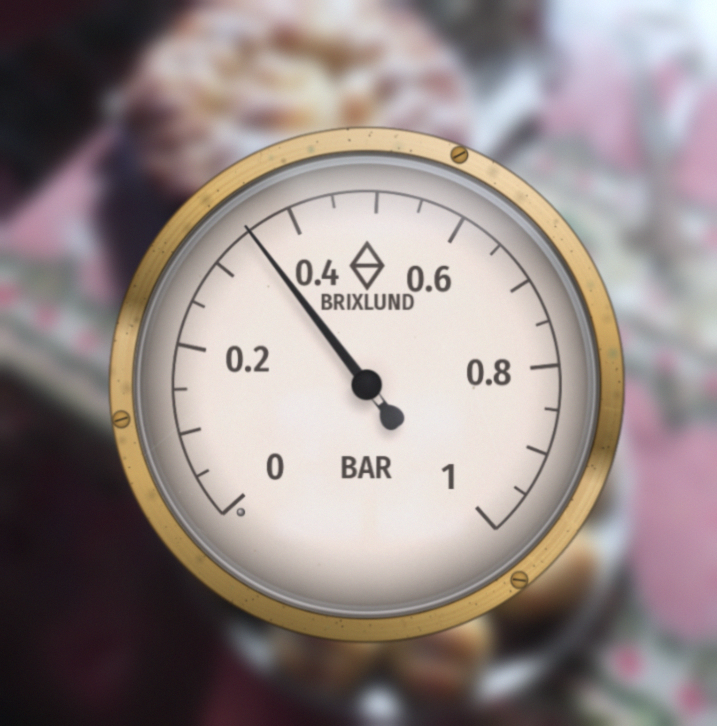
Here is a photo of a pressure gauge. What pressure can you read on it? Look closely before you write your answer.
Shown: 0.35 bar
